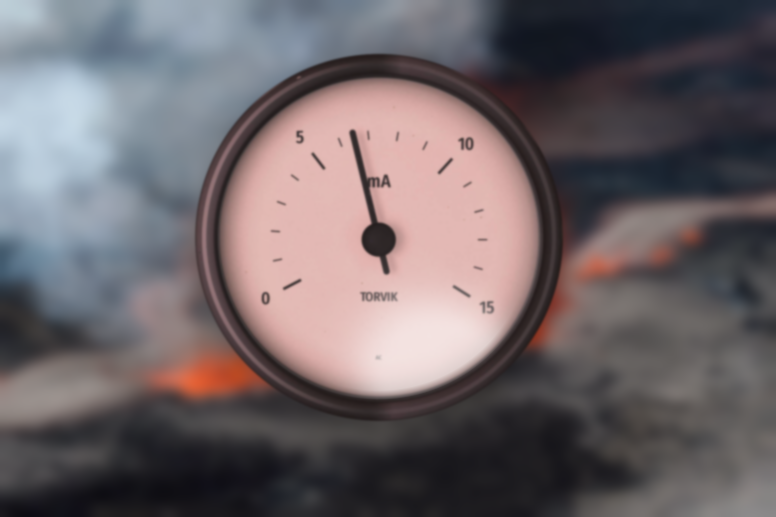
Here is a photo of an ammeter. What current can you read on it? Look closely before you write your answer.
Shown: 6.5 mA
